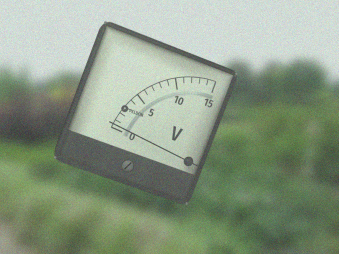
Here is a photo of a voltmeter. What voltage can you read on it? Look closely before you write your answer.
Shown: 0.5 V
